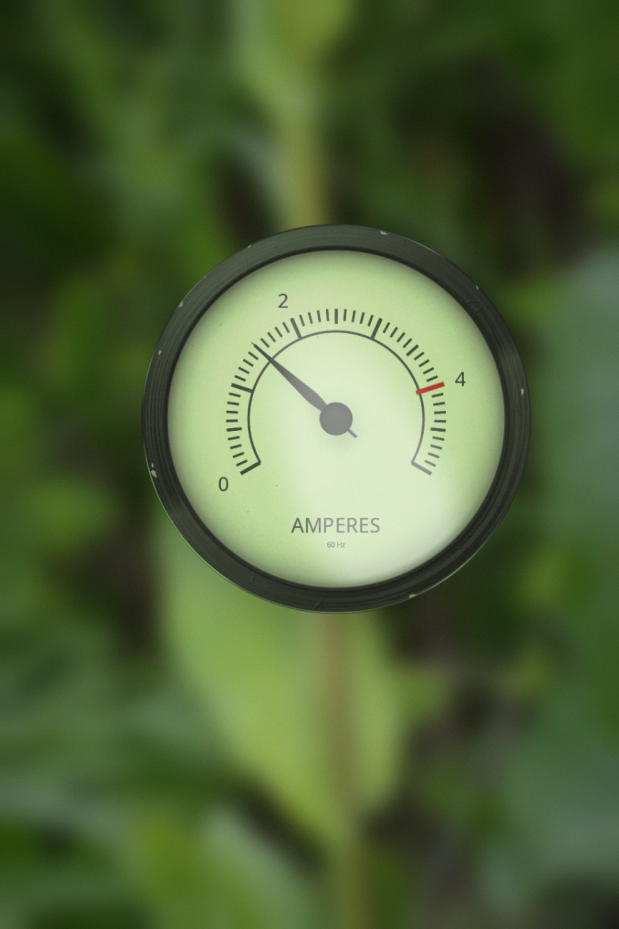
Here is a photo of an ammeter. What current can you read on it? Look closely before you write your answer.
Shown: 1.5 A
